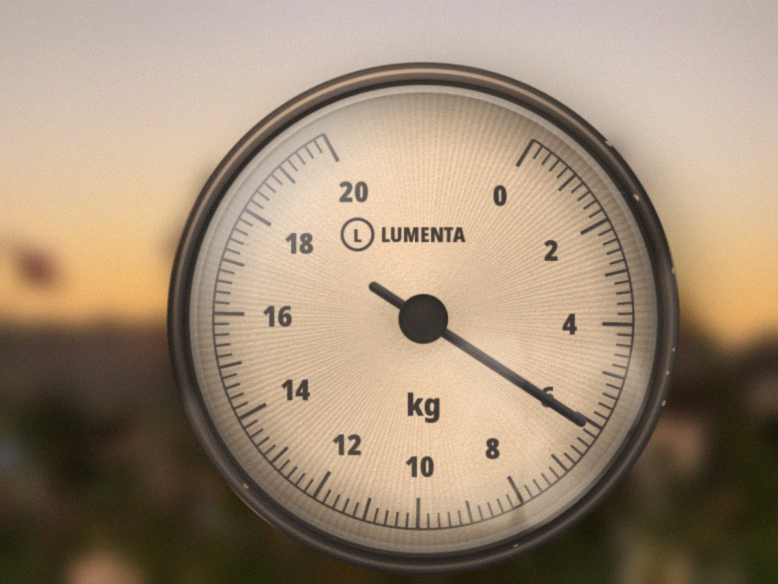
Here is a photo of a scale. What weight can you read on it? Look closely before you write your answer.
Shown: 6.1 kg
